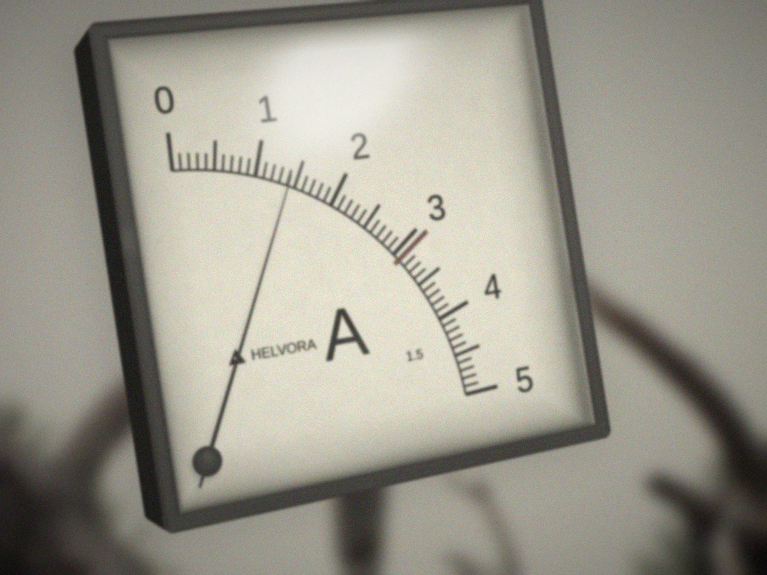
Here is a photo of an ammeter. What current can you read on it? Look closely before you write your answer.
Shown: 1.4 A
